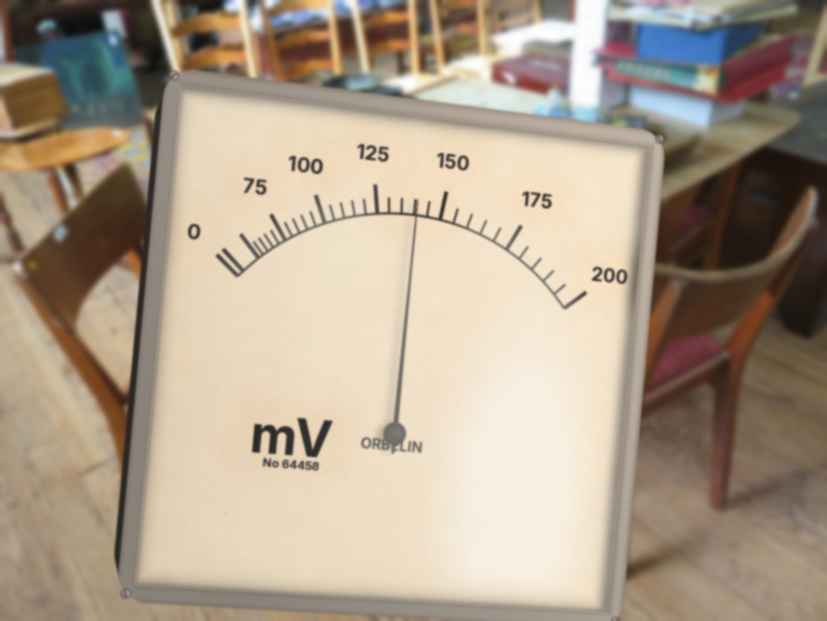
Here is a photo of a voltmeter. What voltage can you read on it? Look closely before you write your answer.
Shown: 140 mV
